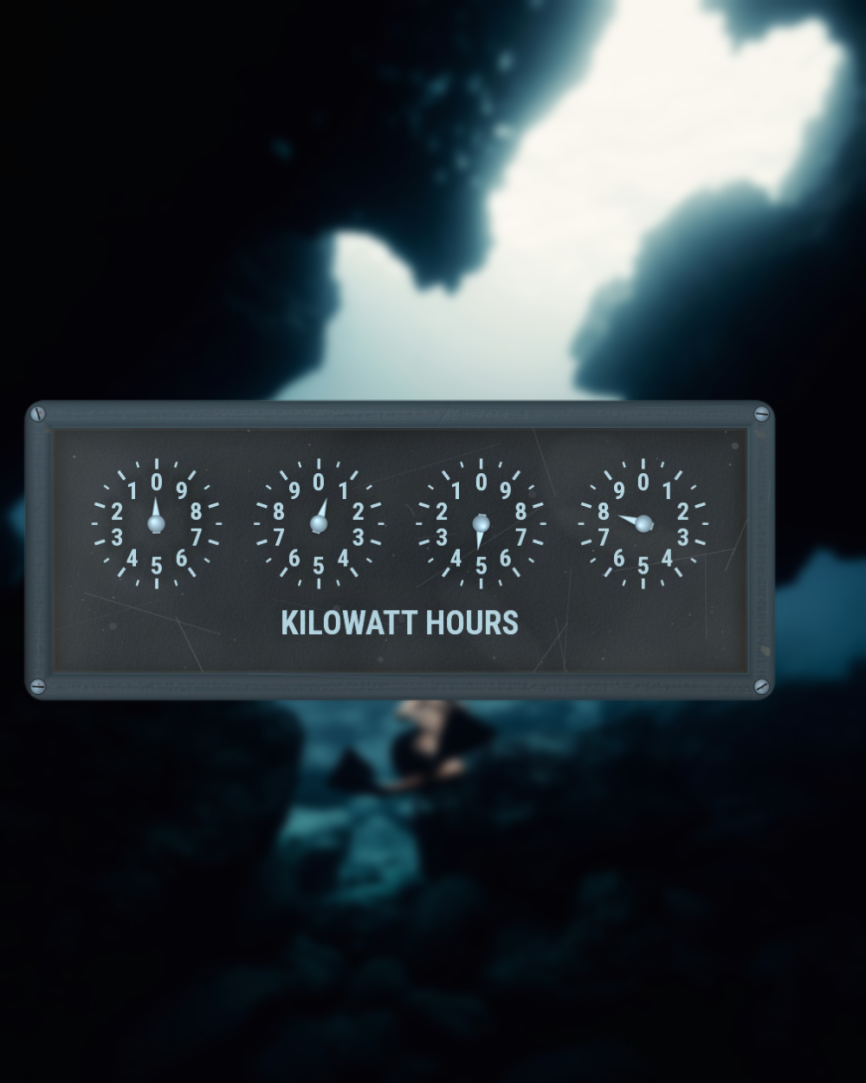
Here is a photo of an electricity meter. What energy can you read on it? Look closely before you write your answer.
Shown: 48 kWh
